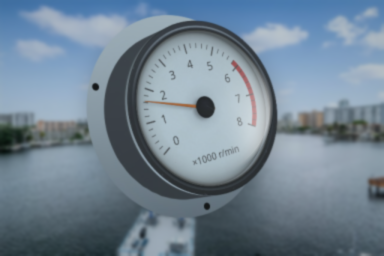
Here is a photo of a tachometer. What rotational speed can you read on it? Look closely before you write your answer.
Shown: 1600 rpm
